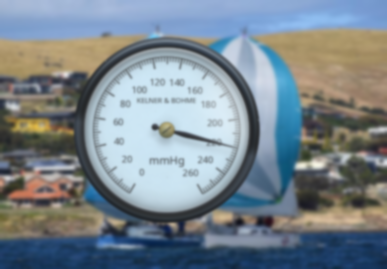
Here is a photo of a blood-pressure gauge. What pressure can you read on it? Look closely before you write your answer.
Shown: 220 mmHg
